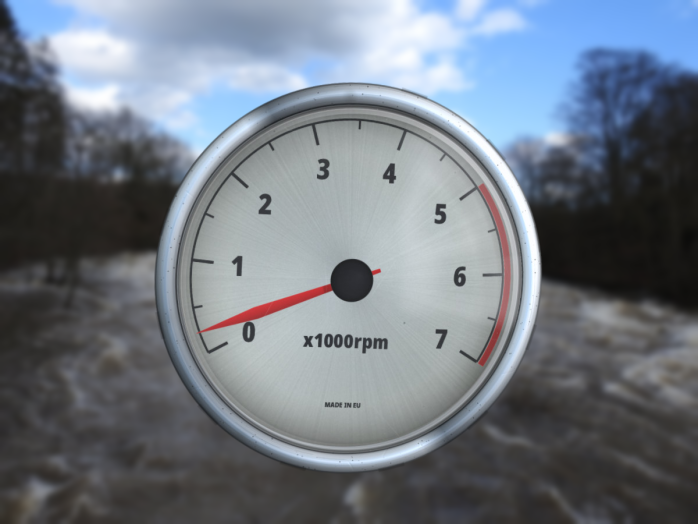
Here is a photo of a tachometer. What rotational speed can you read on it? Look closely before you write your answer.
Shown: 250 rpm
